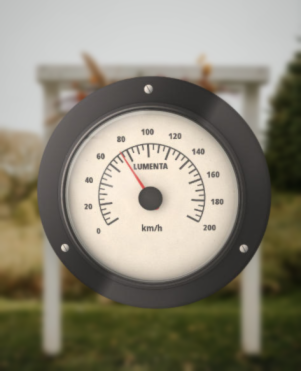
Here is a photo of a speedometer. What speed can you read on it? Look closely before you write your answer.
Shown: 75 km/h
